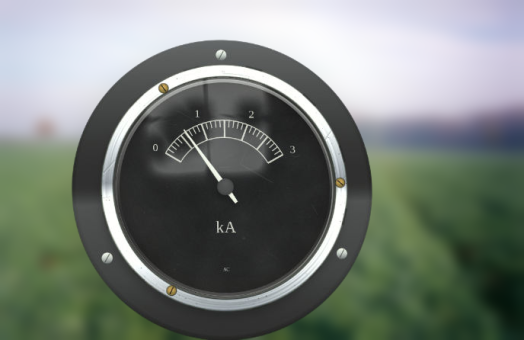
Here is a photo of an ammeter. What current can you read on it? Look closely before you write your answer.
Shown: 0.6 kA
